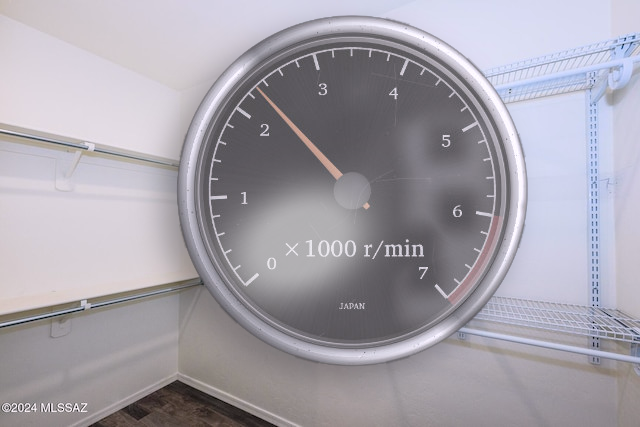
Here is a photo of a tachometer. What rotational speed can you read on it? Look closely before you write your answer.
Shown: 2300 rpm
